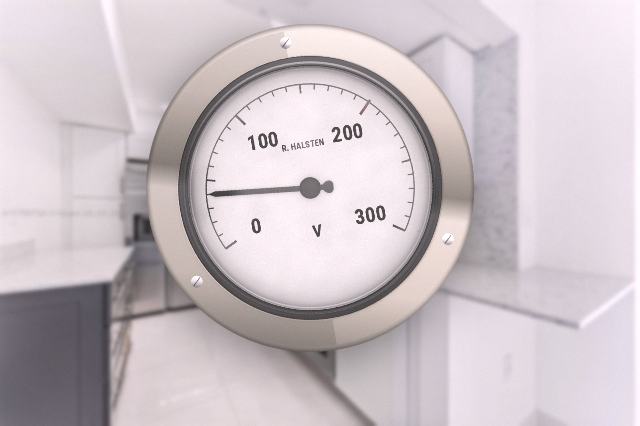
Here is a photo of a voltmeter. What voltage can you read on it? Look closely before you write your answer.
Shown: 40 V
